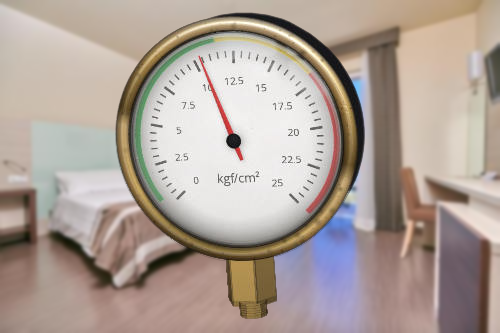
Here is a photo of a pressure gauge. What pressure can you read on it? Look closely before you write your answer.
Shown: 10.5 kg/cm²
